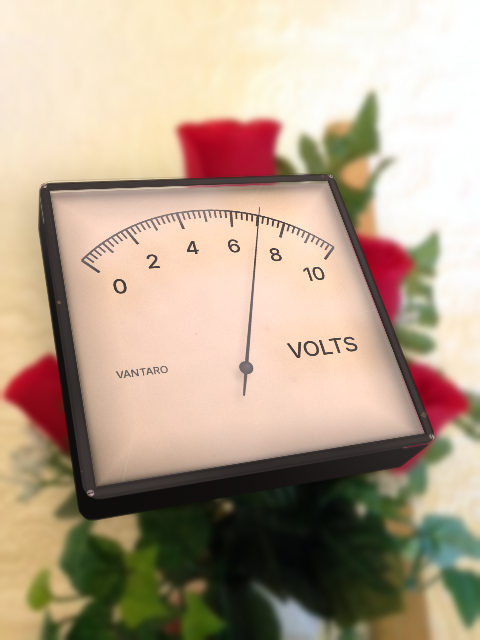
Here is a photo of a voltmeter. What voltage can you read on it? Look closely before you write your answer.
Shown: 7 V
